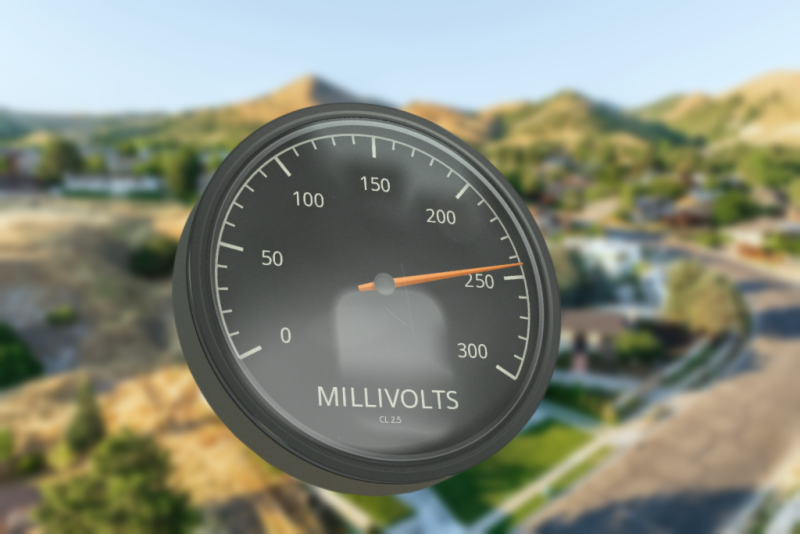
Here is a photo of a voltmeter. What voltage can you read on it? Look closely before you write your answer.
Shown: 245 mV
